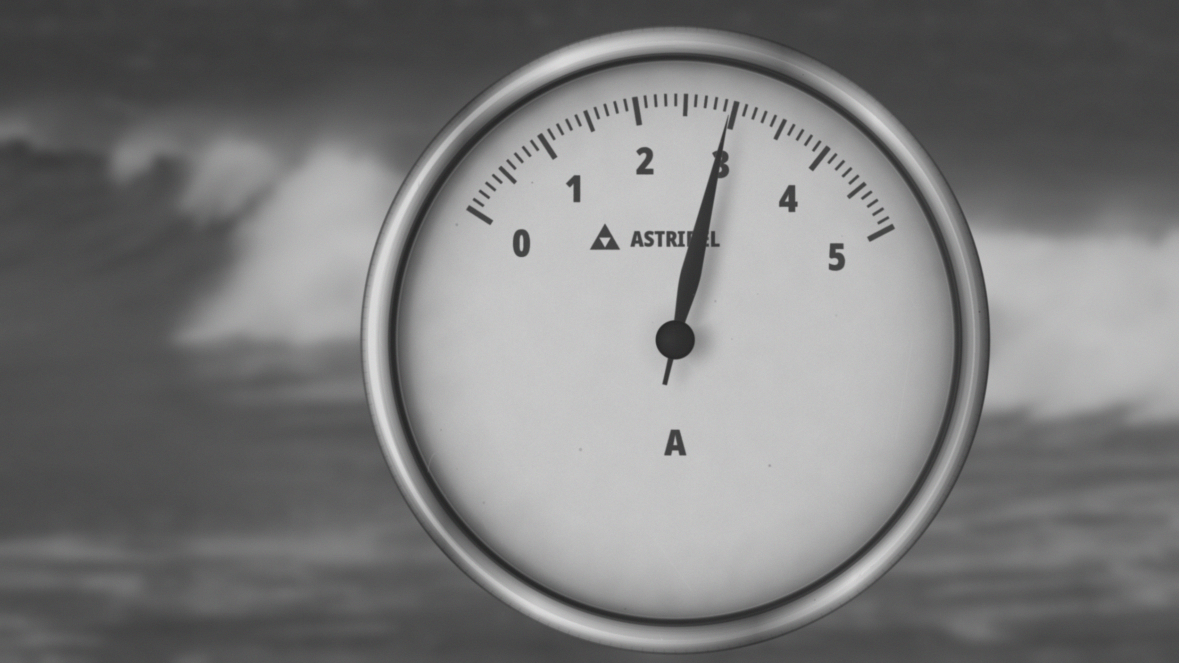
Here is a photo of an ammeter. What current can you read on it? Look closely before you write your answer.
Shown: 2.95 A
